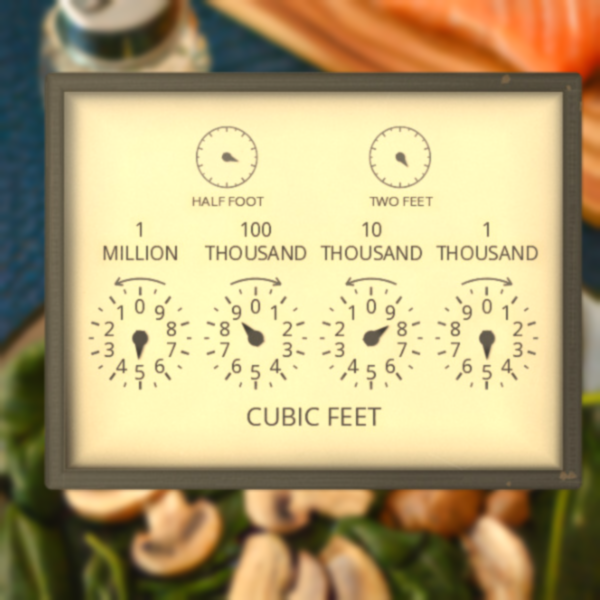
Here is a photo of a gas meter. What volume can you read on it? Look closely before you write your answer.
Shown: 488500 ft³
